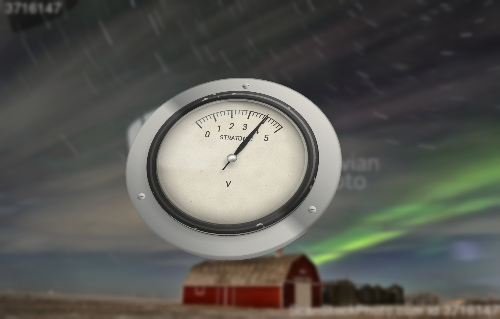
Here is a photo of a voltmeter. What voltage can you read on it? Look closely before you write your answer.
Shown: 4 V
